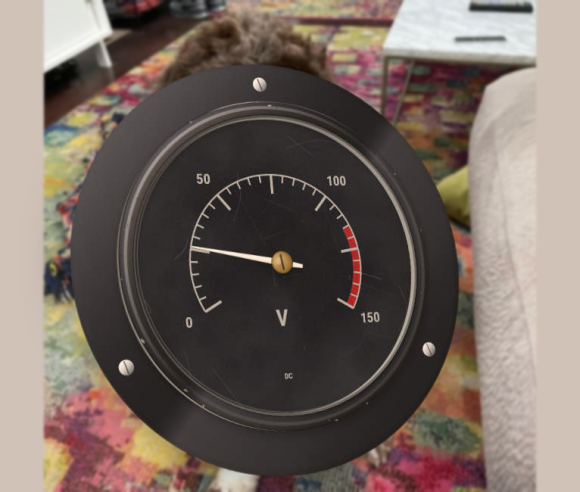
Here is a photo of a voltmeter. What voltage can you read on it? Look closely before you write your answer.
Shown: 25 V
